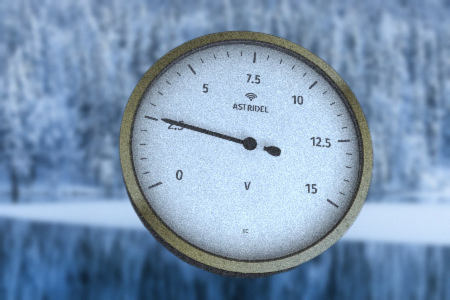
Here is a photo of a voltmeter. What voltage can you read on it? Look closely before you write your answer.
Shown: 2.5 V
